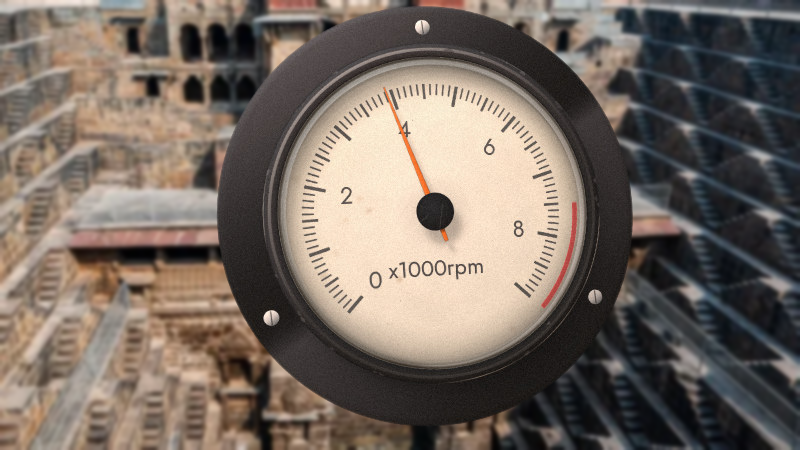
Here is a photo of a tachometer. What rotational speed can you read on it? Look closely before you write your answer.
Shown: 3900 rpm
